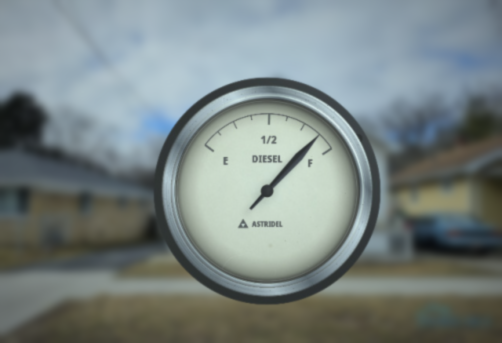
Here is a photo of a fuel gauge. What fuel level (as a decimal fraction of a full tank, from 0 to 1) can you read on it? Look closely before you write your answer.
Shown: 0.875
